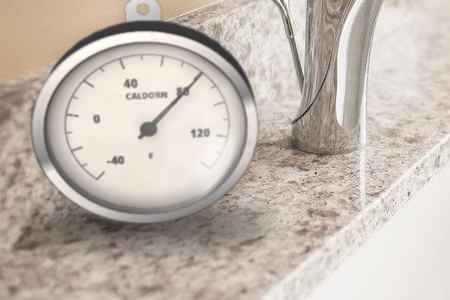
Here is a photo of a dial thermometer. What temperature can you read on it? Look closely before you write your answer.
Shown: 80 °F
